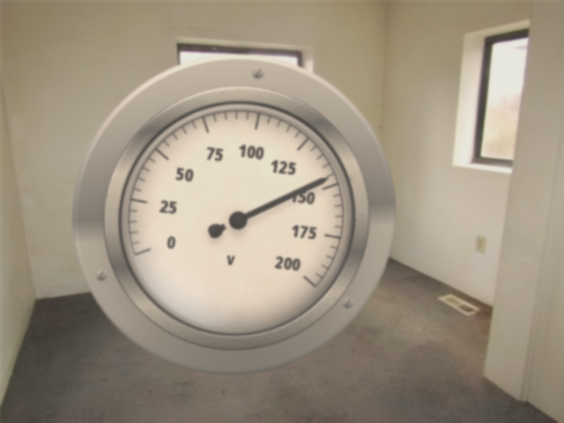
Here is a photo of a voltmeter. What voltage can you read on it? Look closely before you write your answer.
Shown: 145 V
